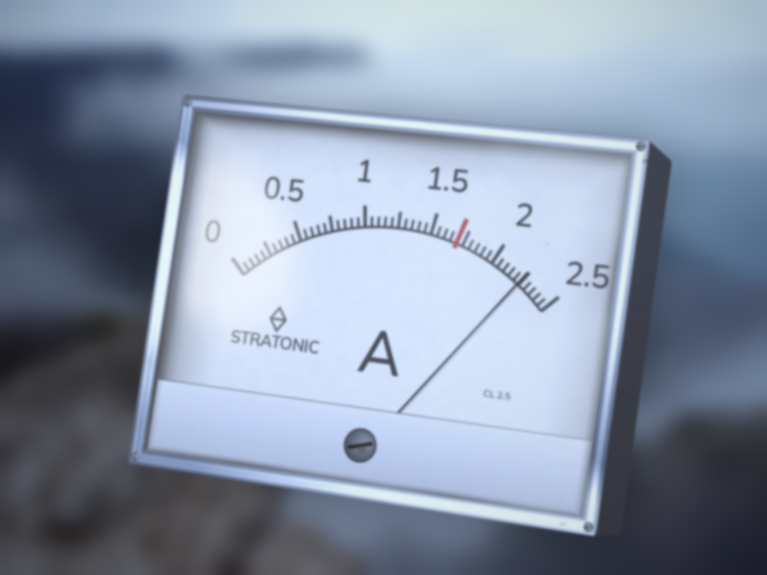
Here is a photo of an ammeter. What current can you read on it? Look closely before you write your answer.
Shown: 2.25 A
